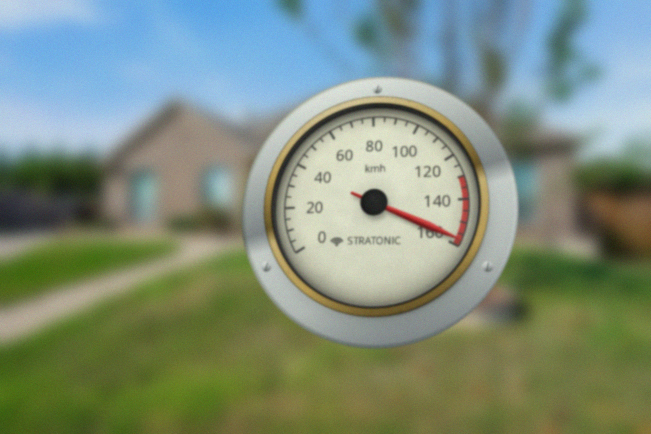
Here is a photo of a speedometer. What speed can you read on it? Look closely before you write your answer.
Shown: 157.5 km/h
